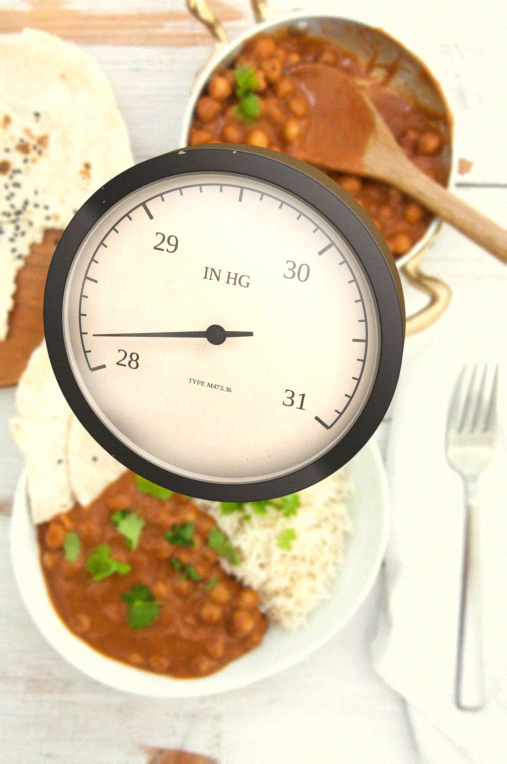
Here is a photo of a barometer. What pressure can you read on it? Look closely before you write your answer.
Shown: 28.2 inHg
